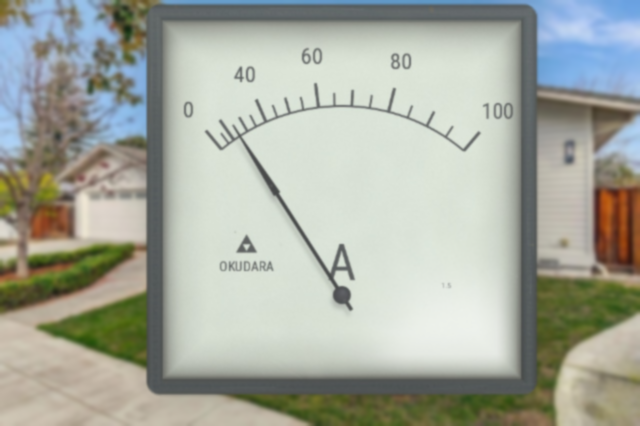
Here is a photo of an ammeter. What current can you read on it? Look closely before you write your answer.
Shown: 25 A
